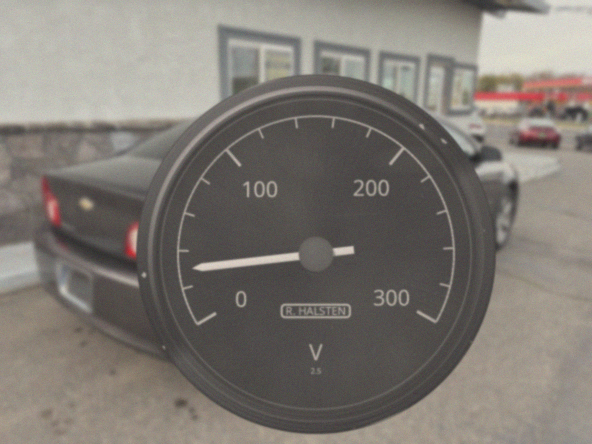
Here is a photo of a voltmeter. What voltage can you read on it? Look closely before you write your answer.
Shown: 30 V
